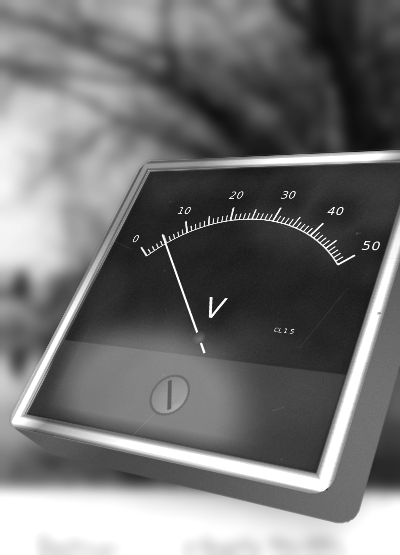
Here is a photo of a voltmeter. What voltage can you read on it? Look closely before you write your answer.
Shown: 5 V
